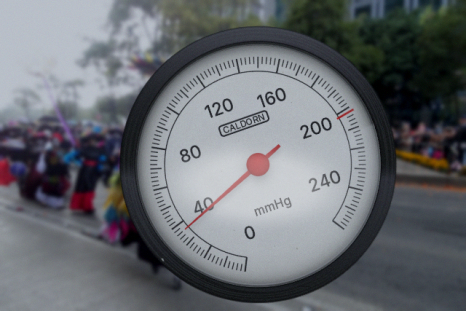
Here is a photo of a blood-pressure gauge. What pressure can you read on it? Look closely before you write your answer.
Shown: 36 mmHg
